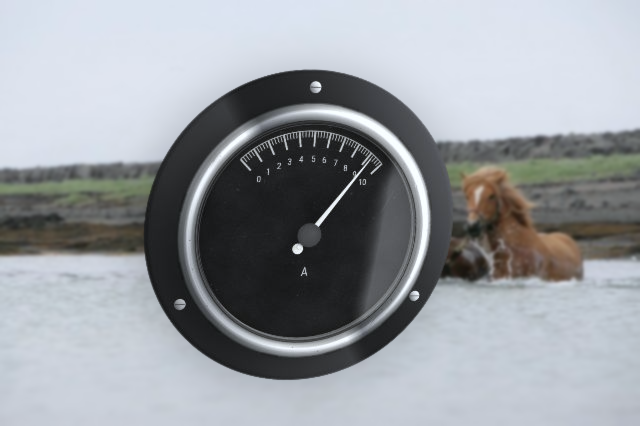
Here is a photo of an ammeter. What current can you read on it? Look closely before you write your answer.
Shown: 9 A
